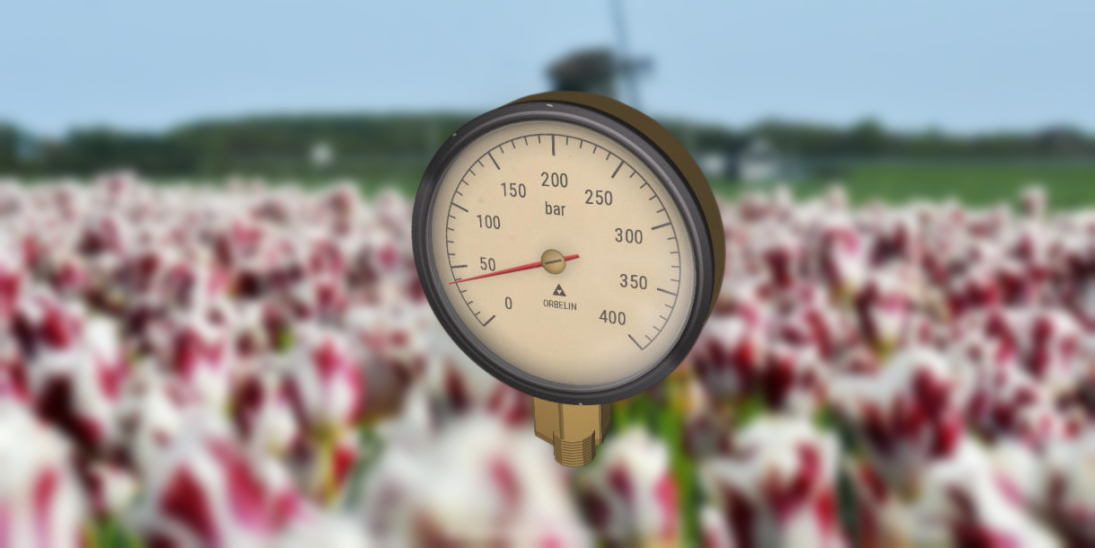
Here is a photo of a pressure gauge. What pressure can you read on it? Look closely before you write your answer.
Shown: 40 bar
